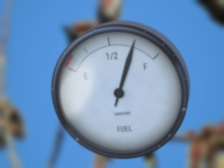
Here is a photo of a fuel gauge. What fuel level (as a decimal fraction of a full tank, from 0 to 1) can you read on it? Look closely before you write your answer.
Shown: 0.75
